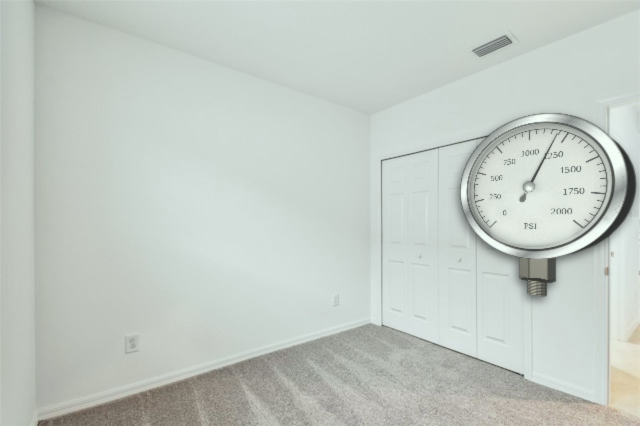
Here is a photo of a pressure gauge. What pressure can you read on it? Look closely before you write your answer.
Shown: 1200 psi
